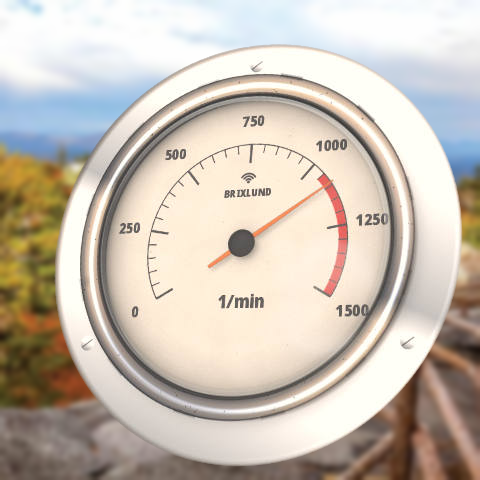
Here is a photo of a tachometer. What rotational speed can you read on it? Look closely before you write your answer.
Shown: 1100 rpm
